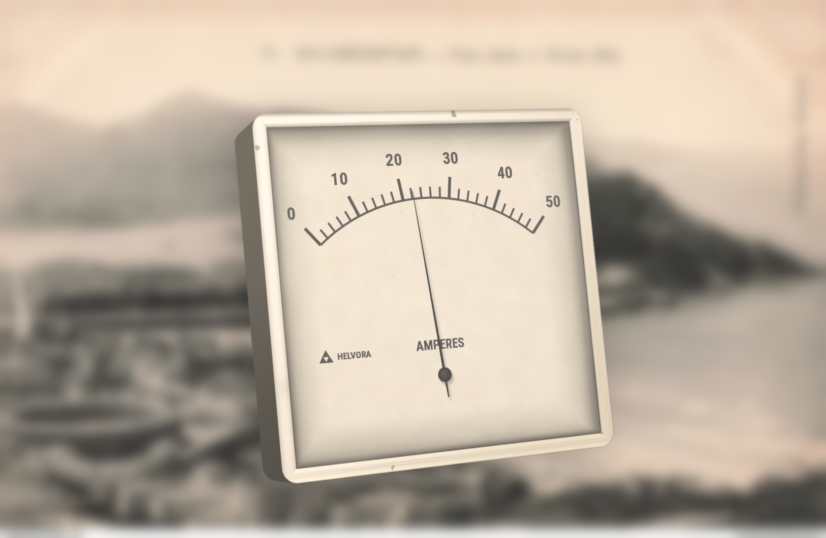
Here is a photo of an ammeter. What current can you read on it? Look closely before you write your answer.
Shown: 22 A
